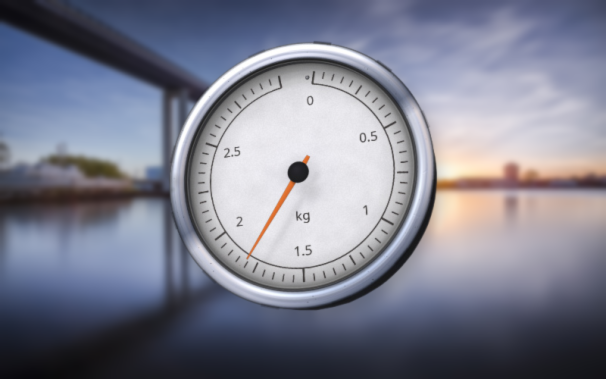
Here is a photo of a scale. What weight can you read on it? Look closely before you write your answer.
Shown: 1.8 kg
